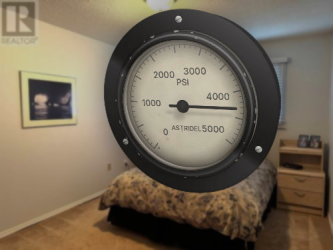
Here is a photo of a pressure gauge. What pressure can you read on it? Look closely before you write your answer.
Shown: 4300 psi
